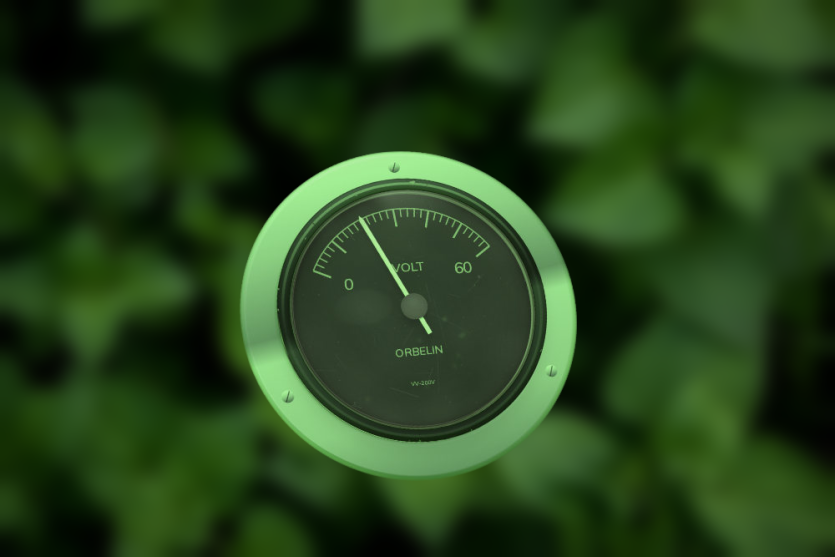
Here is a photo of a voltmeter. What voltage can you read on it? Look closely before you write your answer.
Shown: 20 V
